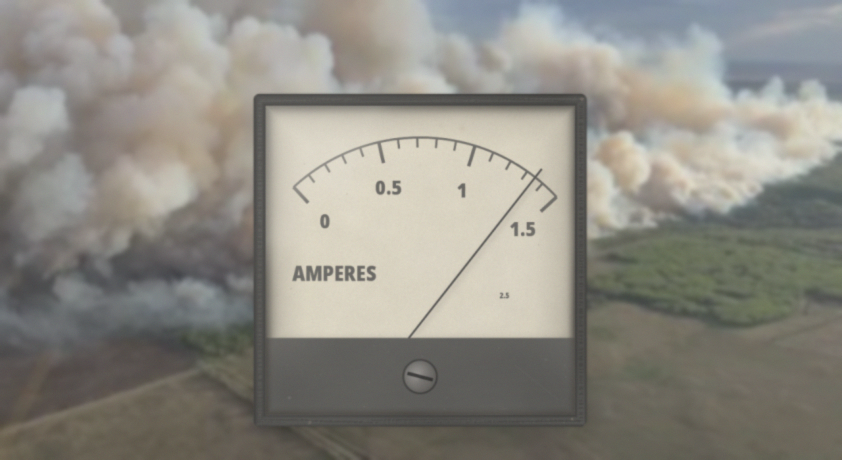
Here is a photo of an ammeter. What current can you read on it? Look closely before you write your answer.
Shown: 1.35 A
